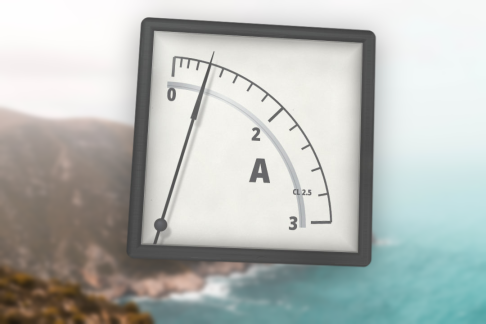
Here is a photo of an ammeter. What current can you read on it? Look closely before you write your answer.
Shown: 1 A
